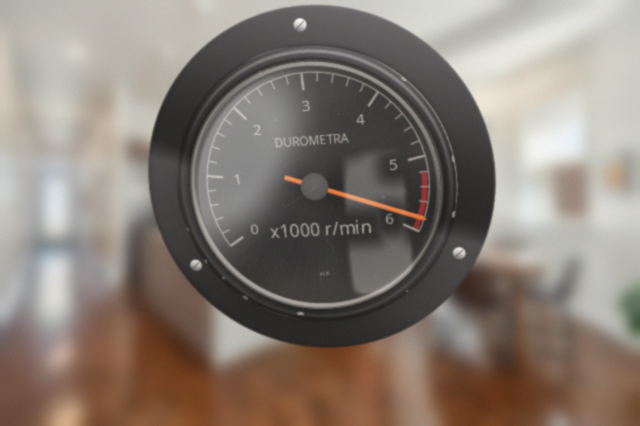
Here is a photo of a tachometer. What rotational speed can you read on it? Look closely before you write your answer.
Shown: 5800 rpm
